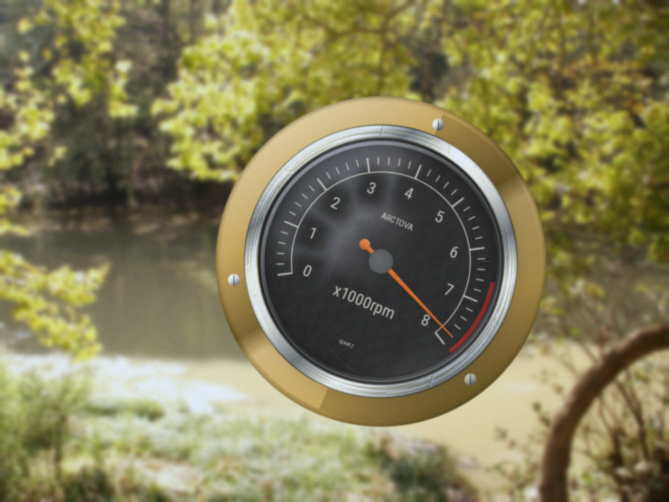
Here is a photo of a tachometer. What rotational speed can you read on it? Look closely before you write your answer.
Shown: 7800 rpm
